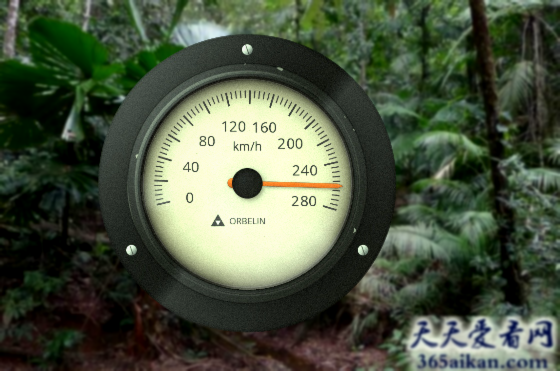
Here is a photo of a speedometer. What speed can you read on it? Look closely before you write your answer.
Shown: 260 km/h
